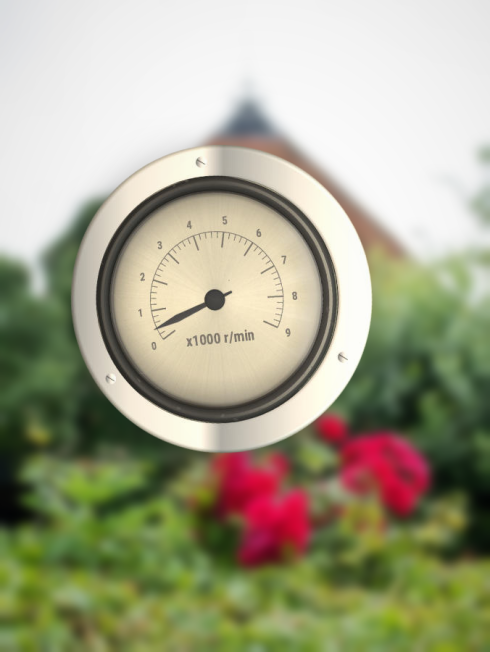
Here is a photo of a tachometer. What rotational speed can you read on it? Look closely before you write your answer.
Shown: 400 rpm
